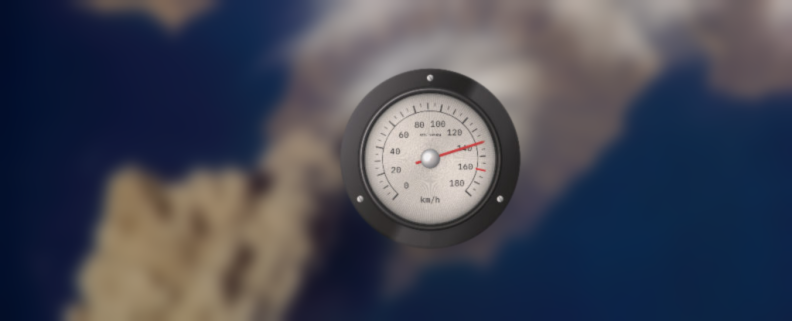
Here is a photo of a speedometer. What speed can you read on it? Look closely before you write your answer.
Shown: 140 km/h
